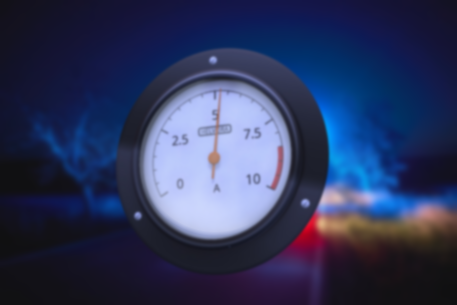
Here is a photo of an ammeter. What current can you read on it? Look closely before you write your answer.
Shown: 5.25 A
